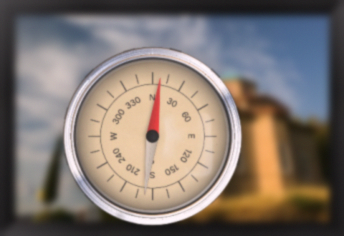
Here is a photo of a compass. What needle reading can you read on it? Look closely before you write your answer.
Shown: 7.5 °
